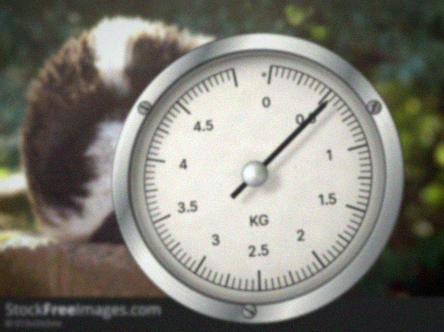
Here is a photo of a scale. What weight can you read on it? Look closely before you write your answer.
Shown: 0.55 kg
